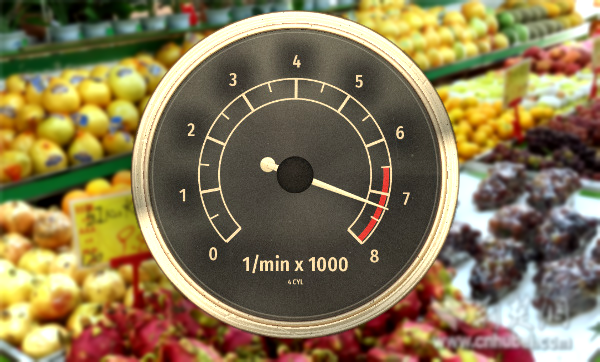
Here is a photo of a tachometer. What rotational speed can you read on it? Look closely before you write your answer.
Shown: 7250 rpm
